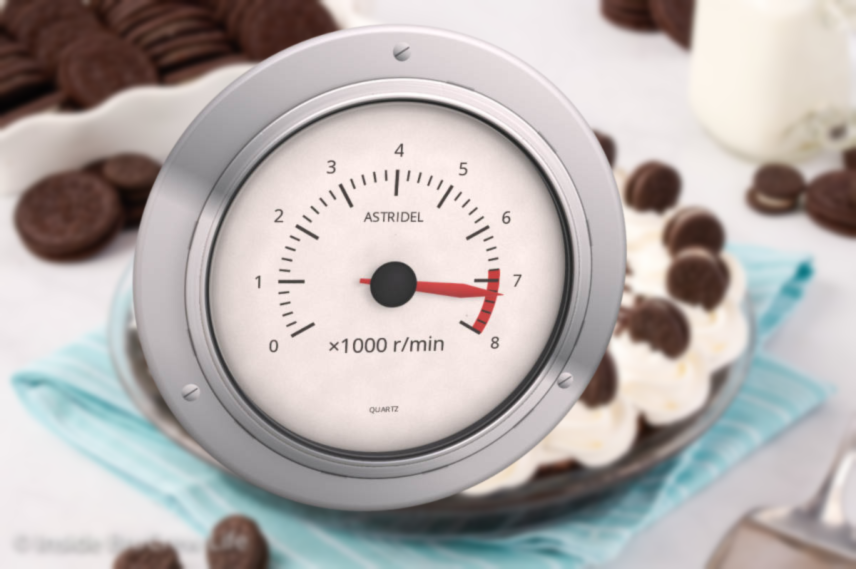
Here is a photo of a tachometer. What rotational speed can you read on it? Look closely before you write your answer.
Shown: 7200 rpm
